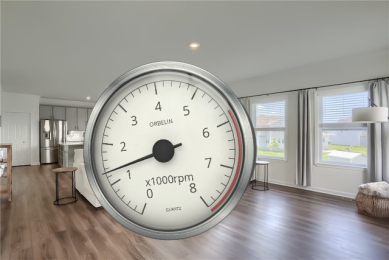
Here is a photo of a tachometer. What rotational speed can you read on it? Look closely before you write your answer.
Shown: 1300 rpm
